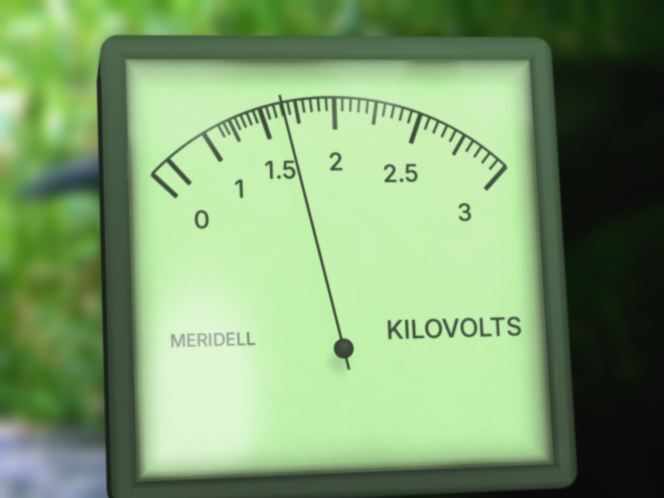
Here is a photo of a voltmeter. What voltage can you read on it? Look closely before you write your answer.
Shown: 1.65 kV
